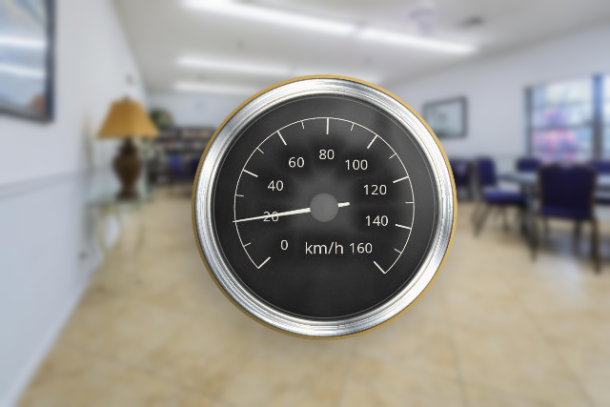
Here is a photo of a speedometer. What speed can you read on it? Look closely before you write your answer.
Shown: 20 km/h
